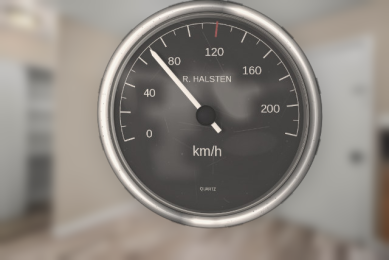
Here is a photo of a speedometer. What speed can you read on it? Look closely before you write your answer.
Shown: 70 km/h
